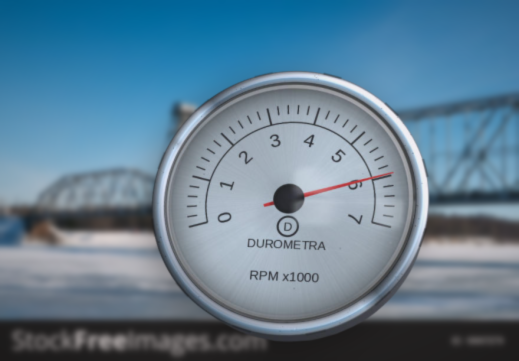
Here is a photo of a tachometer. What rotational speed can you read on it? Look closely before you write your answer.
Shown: 6000 rpm
